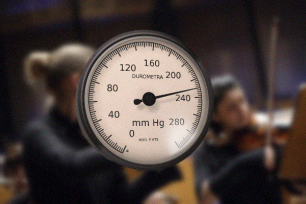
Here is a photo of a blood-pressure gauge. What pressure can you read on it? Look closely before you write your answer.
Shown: 230 mmHg
